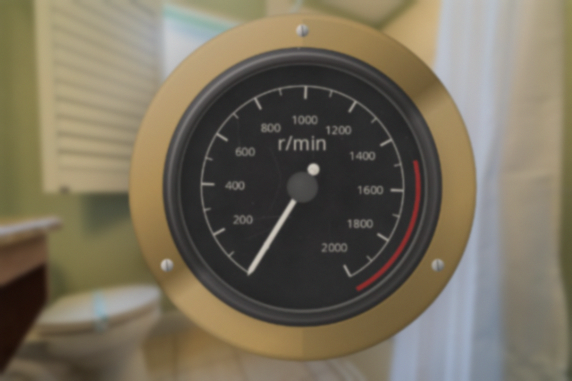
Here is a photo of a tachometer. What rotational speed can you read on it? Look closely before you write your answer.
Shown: 0 rpm
